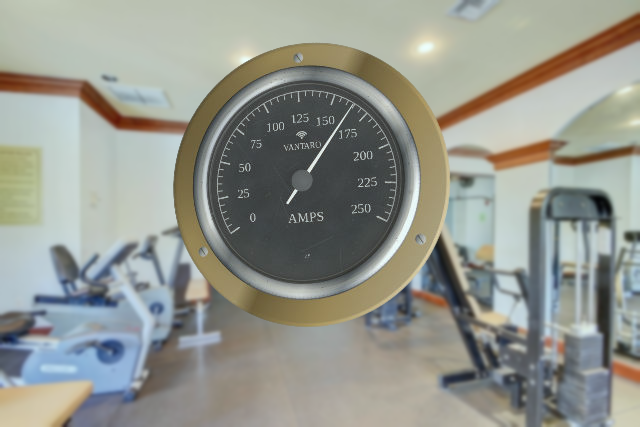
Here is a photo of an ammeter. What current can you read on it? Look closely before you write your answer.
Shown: 165 A
